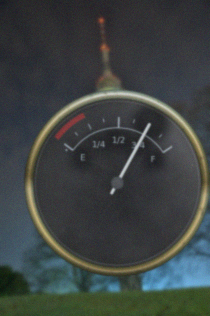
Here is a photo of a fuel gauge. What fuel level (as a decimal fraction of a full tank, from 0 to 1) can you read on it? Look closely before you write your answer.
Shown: 0.75
